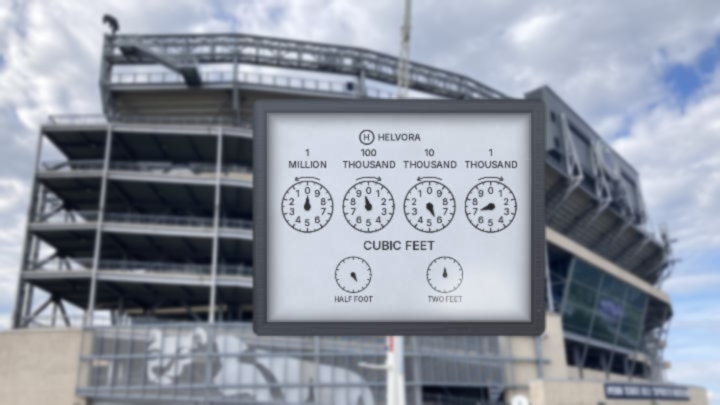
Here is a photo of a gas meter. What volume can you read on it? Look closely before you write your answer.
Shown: 995700 ft³
